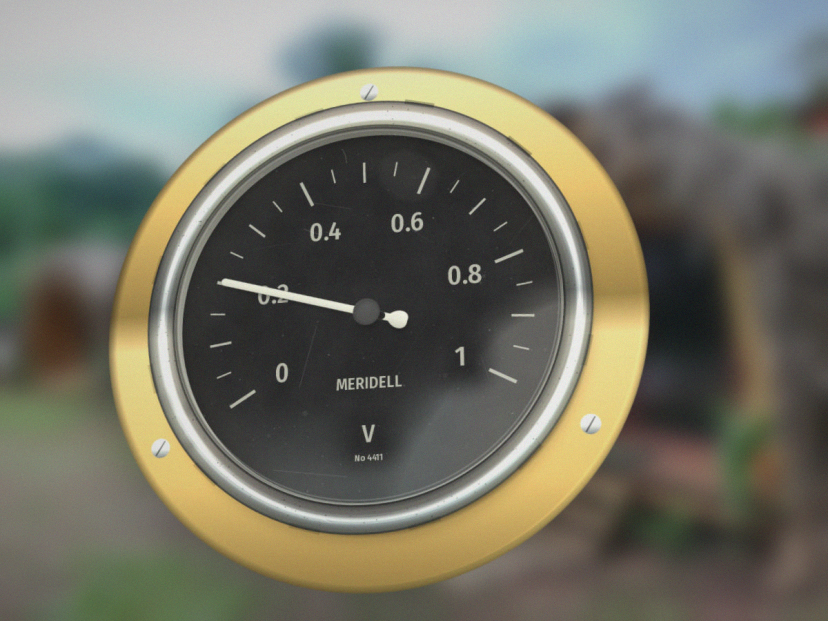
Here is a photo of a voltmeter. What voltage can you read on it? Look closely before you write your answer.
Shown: 0.2 V
